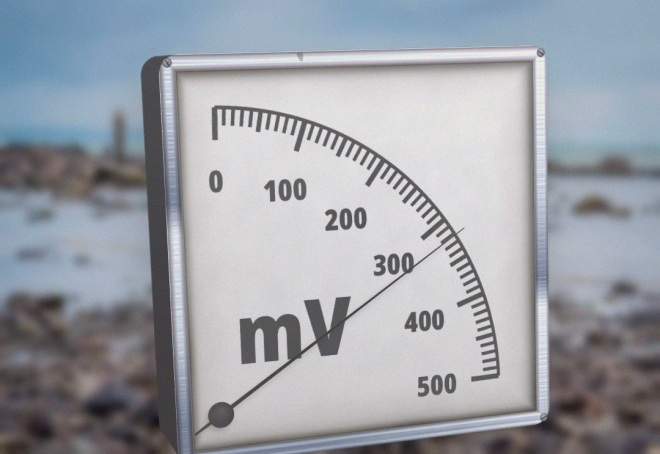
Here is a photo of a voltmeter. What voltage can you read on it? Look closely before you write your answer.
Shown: 320 mV
